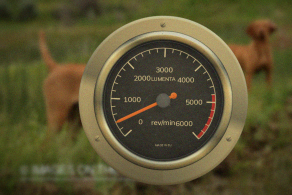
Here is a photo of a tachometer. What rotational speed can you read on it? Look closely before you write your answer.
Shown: 400 rpm
